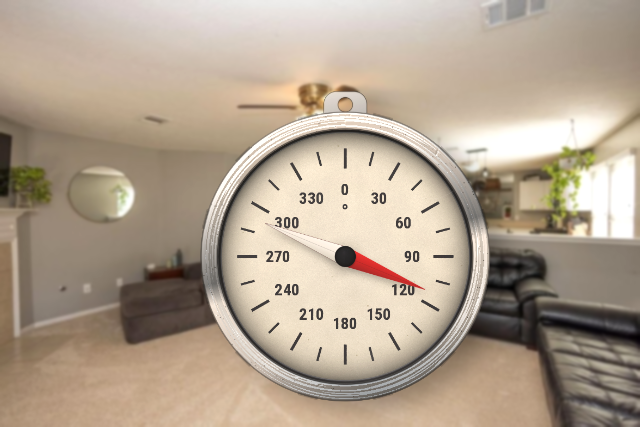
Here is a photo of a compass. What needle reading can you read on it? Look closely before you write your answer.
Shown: 112.5 °
